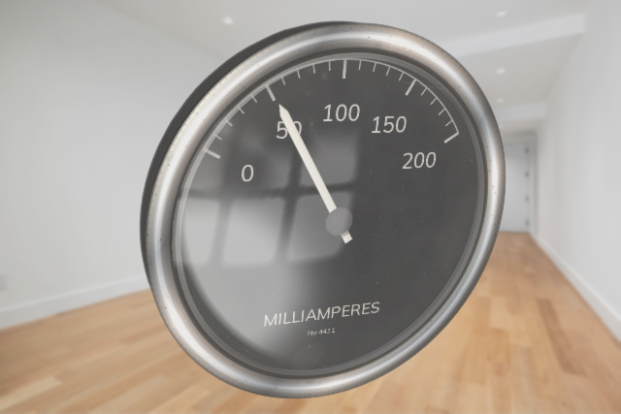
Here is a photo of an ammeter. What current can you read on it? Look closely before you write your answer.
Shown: 50 mA
